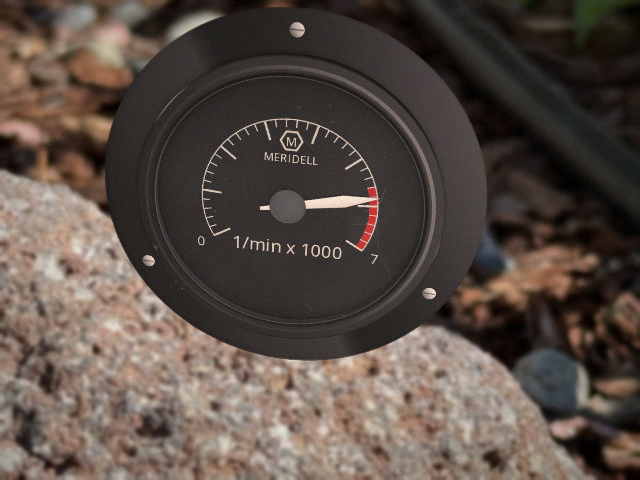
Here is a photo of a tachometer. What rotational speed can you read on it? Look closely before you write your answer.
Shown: 5800 rpm
